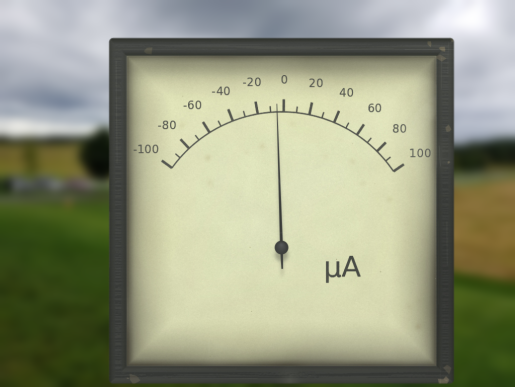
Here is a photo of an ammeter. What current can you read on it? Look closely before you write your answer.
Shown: -5 µA
